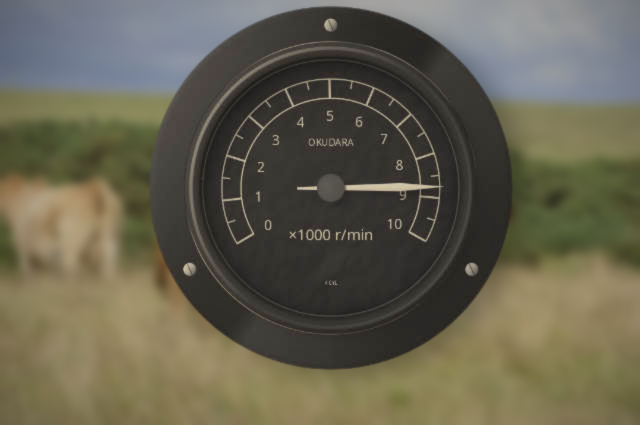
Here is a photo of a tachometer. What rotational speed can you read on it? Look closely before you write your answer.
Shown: 8750 rpm
